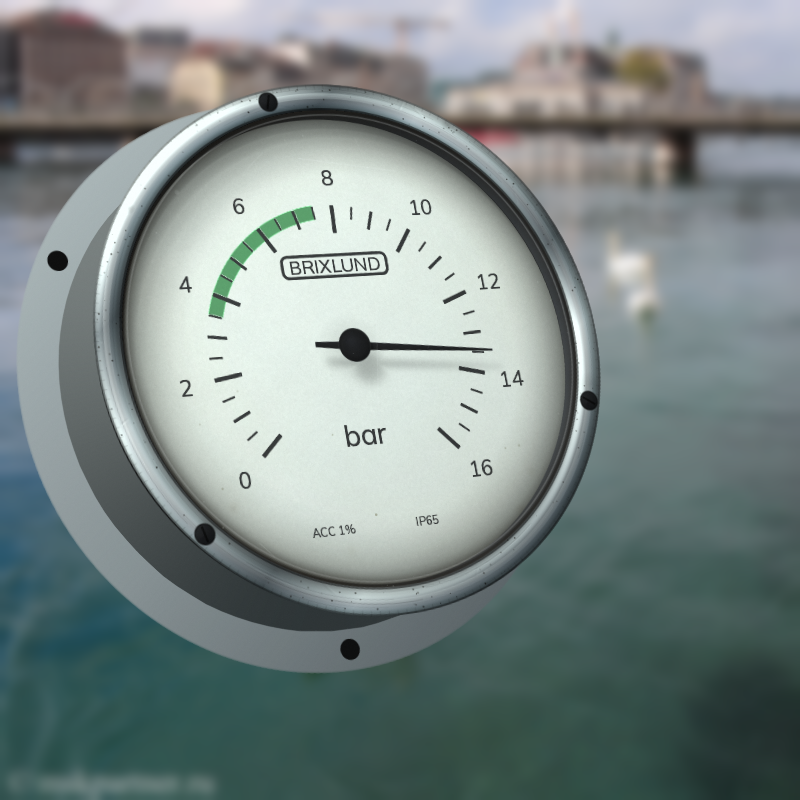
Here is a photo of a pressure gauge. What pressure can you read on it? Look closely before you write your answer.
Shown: 13.5 bar
